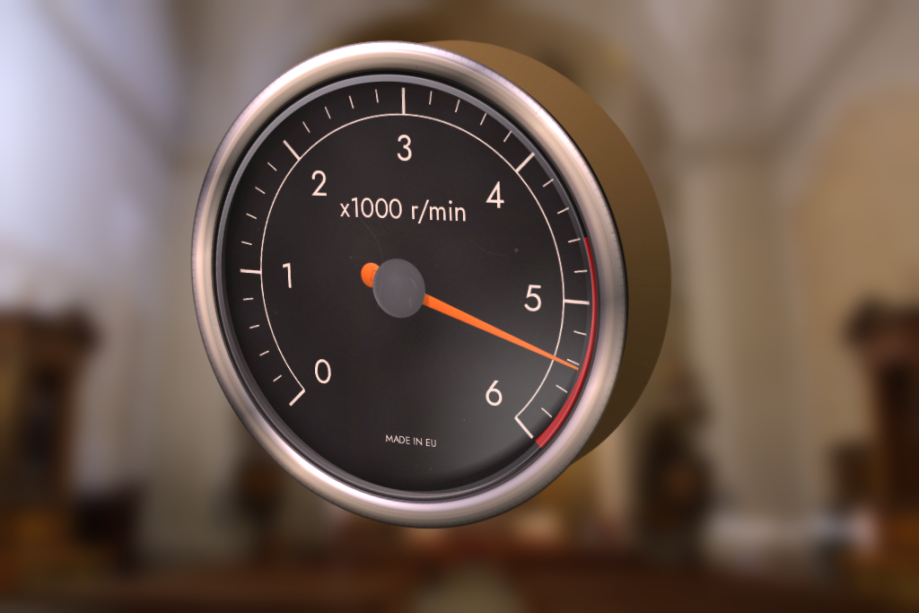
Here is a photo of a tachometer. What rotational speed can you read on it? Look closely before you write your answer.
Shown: 5400 rpm
